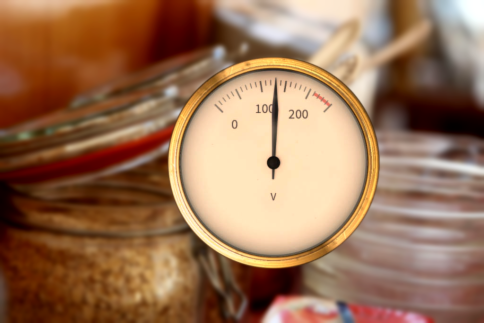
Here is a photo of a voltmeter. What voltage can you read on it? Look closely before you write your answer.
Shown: 130 V
